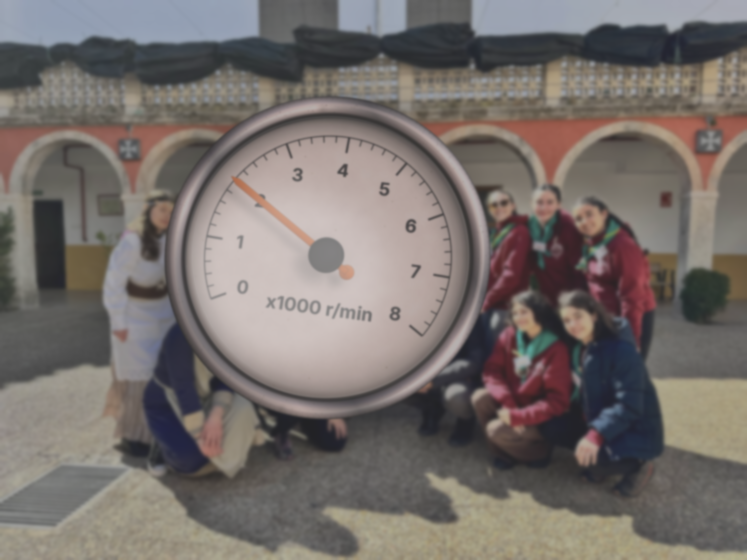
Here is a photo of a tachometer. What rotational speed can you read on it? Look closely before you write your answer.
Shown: 2000 rpm
